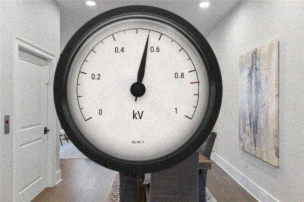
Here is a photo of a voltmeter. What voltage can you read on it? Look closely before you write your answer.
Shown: 0.55 kV
